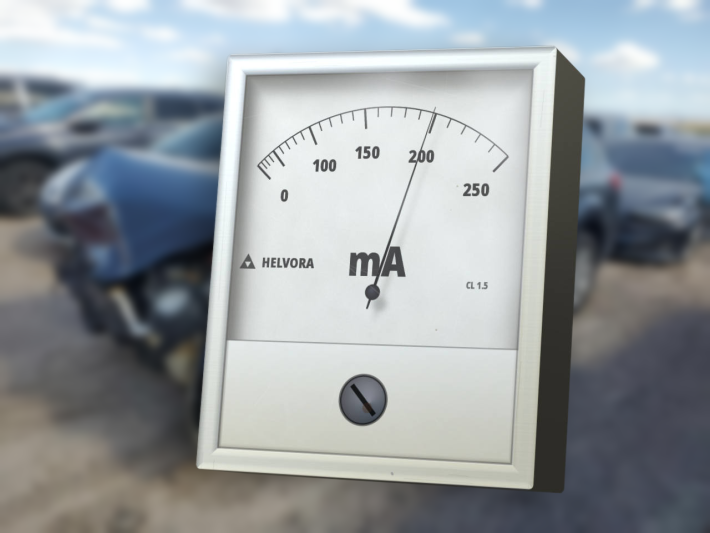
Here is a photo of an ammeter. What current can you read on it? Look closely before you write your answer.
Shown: 200 mA
